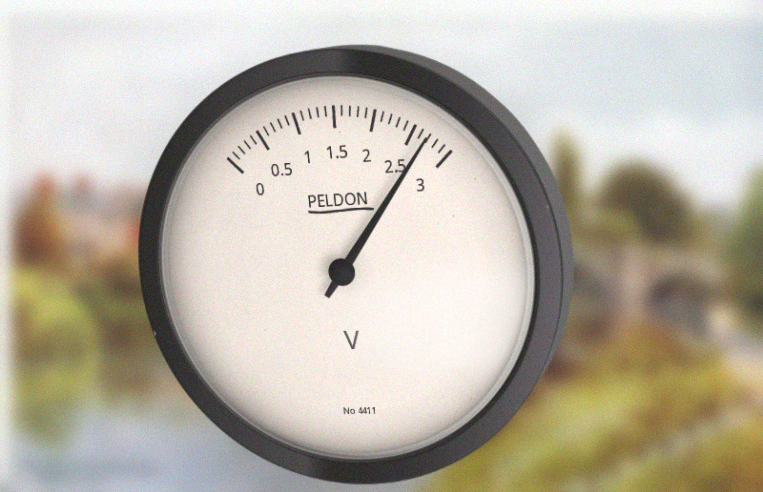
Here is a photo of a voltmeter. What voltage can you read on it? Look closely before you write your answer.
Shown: 2.7 V
